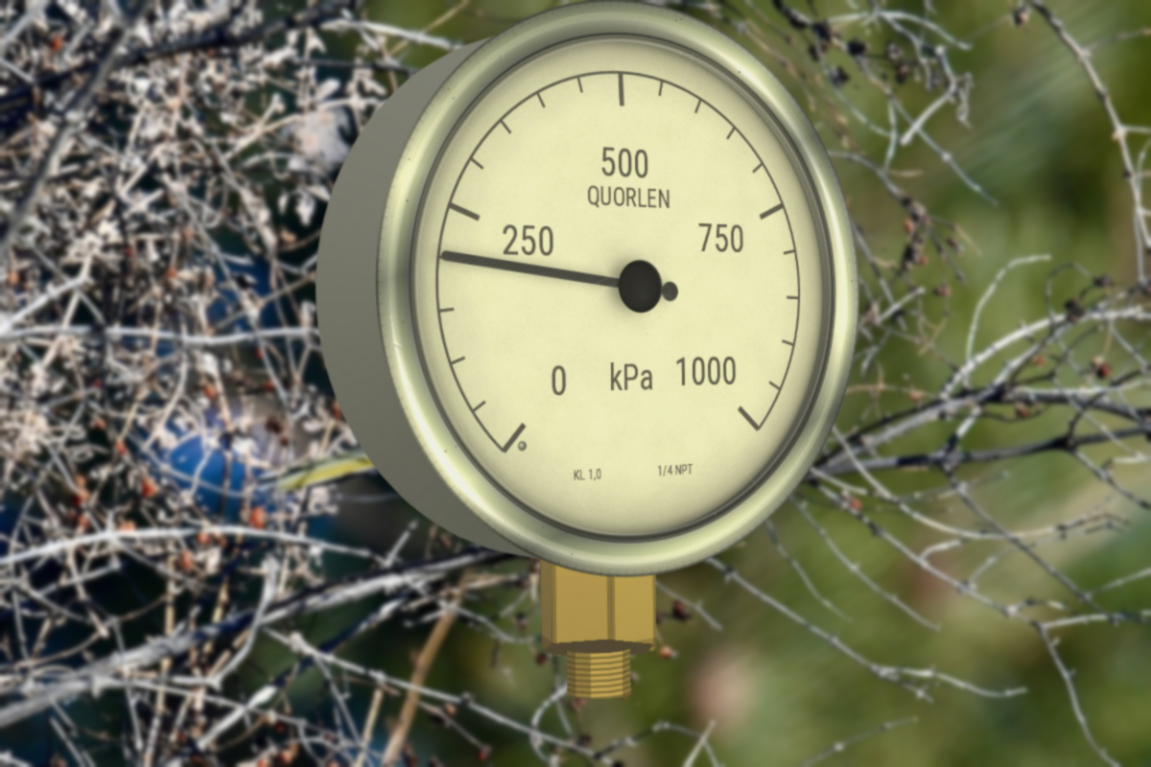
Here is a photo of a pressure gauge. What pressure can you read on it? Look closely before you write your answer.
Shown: 200 kPa
